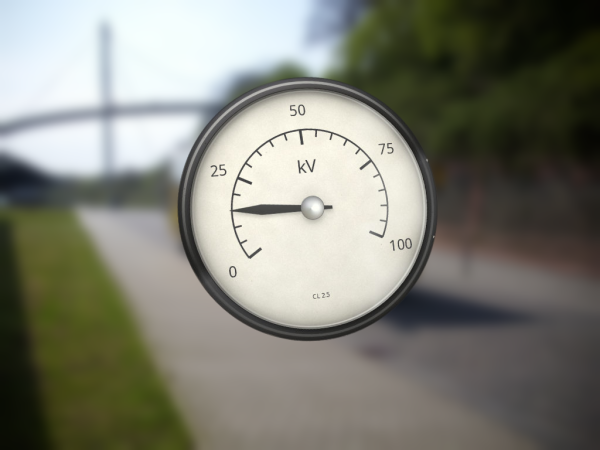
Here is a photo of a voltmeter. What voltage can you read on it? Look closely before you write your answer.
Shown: 15 kV
